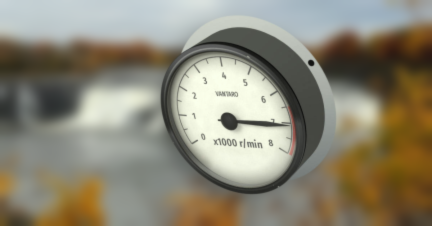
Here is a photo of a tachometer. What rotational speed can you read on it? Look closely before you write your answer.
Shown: 7000 rpm
